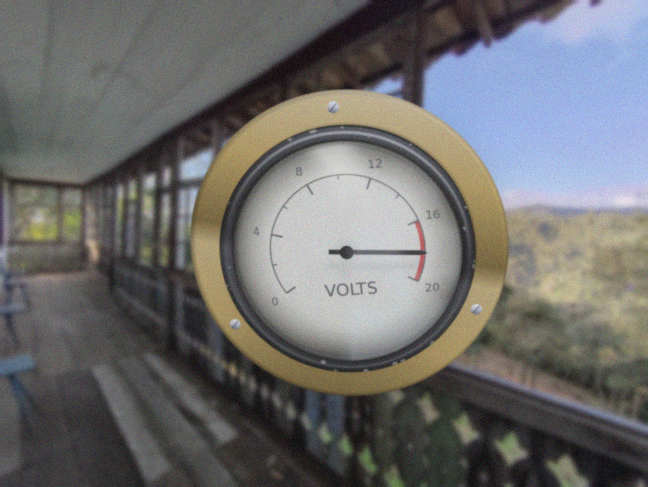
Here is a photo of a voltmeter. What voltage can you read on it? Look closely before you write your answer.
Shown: 18 V
